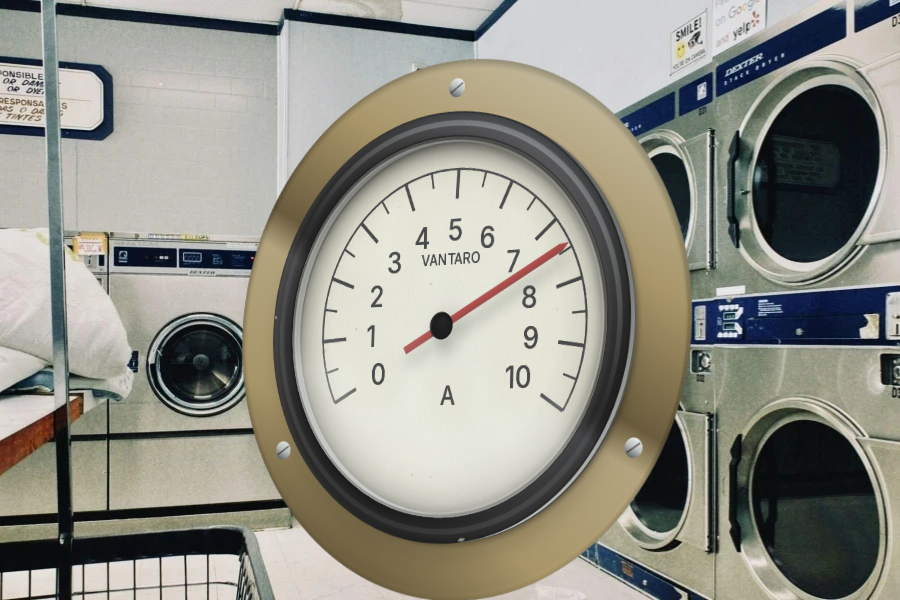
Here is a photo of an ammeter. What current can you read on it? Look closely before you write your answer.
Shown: 7.5 A
